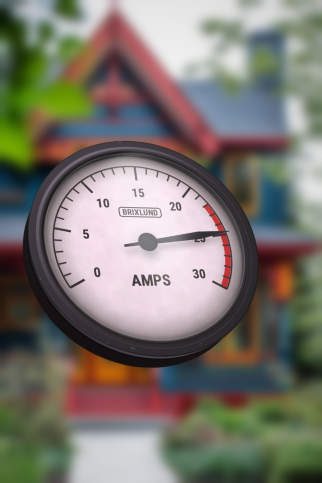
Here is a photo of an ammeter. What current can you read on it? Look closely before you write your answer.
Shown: 25 A
